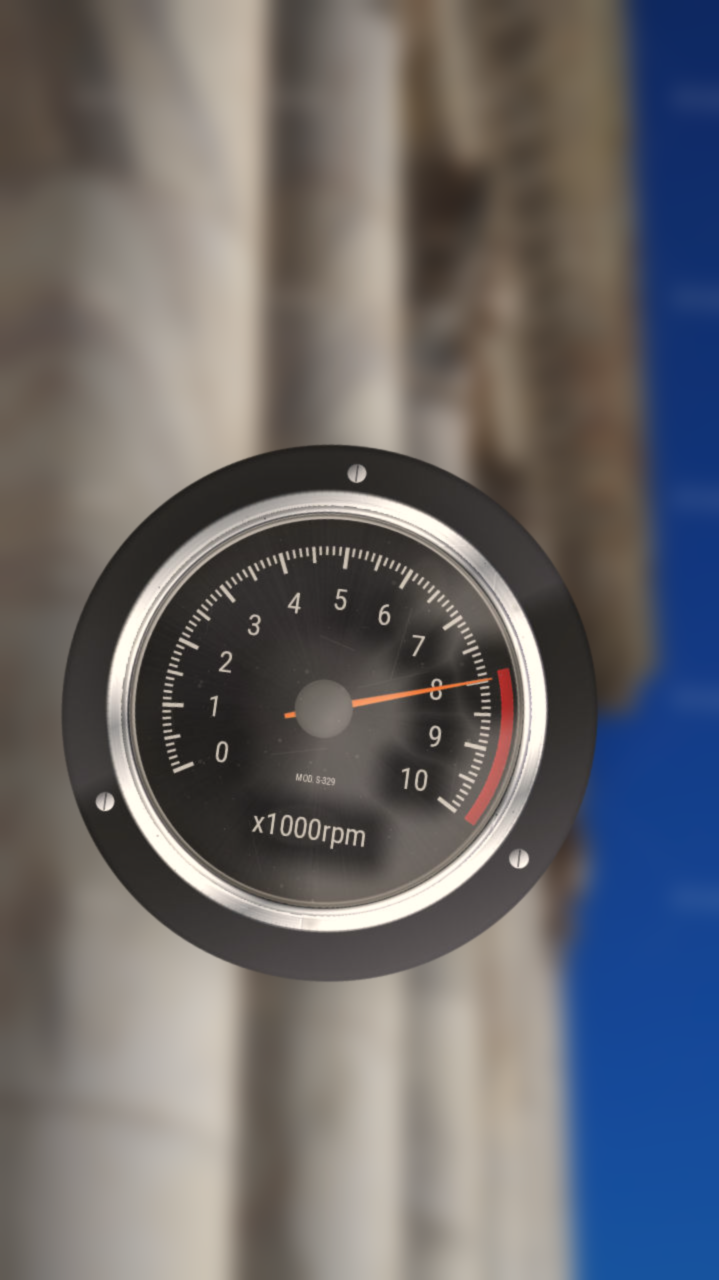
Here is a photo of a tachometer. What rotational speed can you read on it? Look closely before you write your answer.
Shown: 8000 rpm
